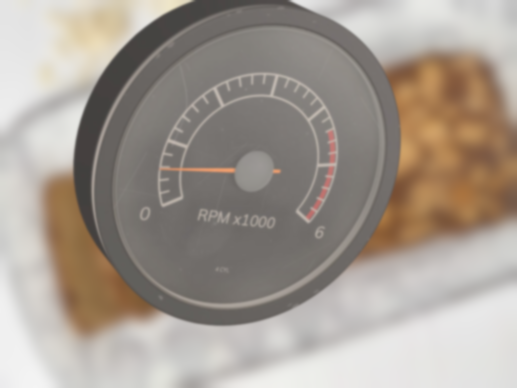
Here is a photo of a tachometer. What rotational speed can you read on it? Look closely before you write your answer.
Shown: 600 rpm
